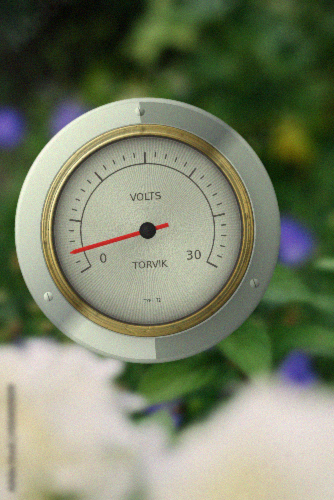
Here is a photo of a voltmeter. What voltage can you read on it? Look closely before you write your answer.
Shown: 2 V
